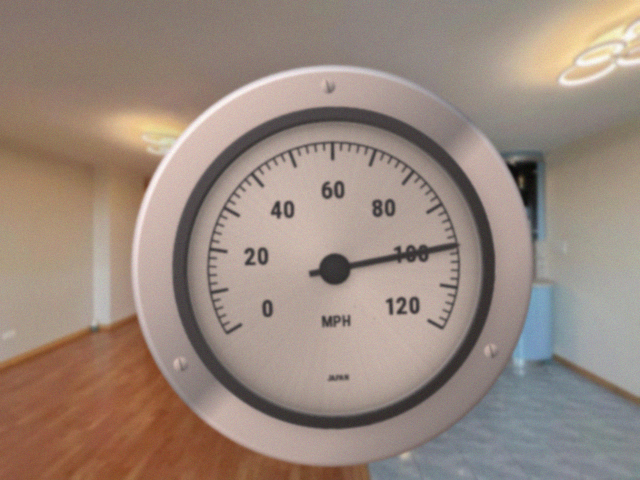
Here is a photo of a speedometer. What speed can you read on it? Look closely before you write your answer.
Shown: 100 mph
